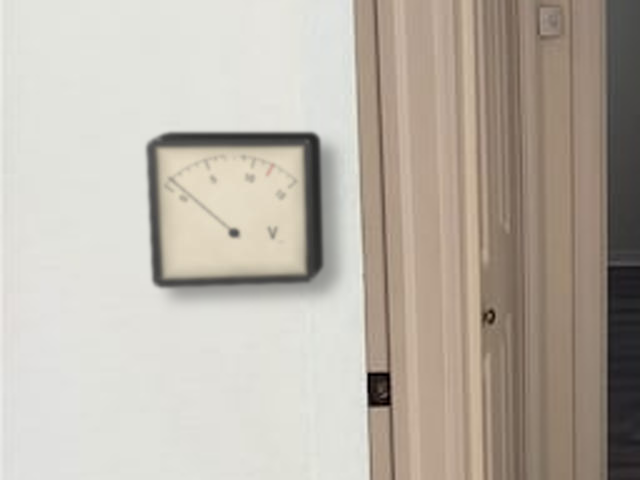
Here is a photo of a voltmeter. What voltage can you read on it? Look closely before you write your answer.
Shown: 1 V
